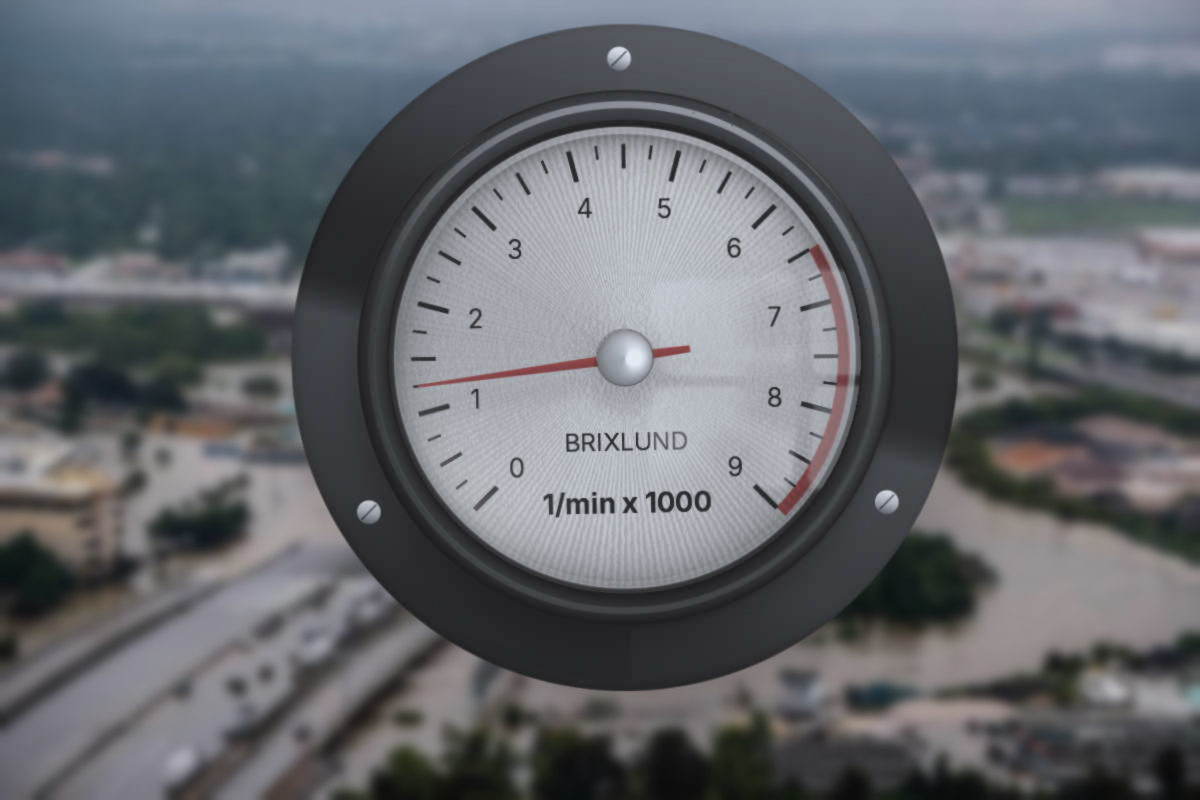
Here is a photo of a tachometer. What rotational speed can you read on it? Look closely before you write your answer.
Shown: 1250 rpm
